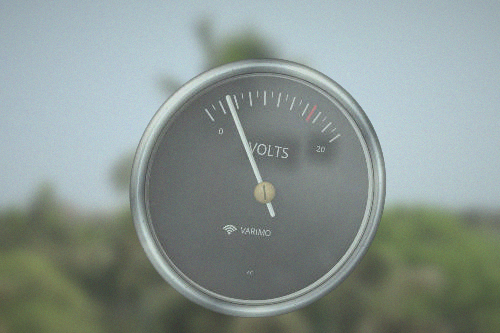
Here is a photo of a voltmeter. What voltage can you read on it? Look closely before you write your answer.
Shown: 3 V
